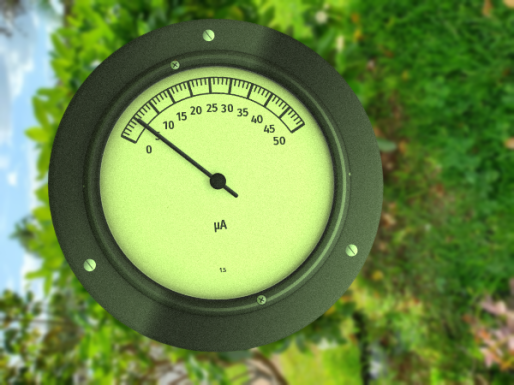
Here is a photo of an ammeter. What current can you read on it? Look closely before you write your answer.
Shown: 5 µA
